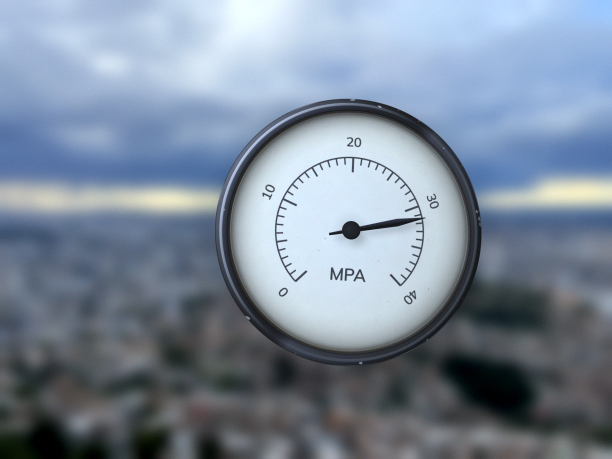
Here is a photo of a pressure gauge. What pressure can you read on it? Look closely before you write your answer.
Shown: 31.5 MPa
